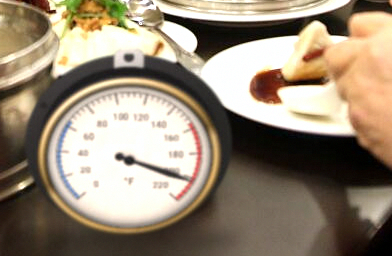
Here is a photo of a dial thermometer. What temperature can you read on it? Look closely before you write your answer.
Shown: 200 °F
